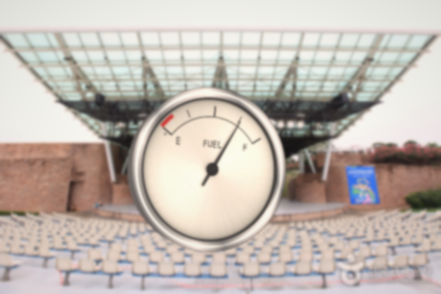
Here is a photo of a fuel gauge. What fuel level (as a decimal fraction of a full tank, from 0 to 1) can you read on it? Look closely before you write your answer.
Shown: 0.75
